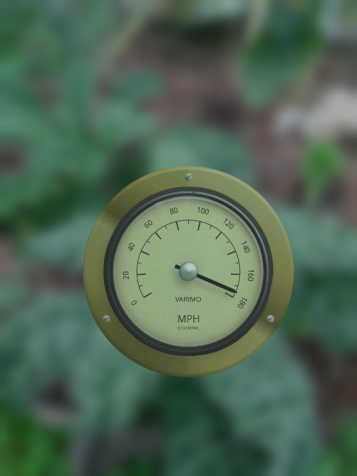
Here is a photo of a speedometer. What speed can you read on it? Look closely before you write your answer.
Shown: 175 mph
